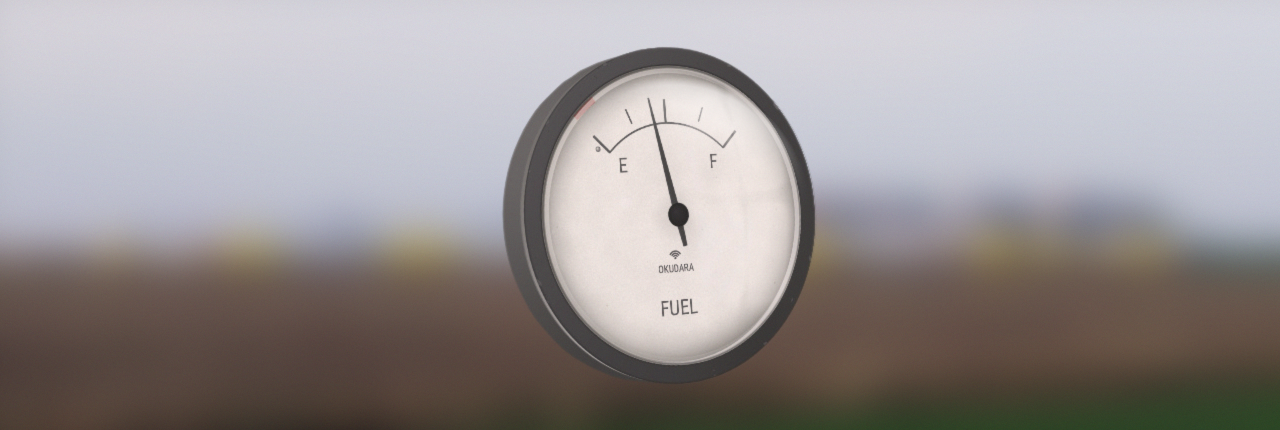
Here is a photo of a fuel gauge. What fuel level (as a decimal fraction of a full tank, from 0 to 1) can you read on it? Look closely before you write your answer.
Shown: 0.375
